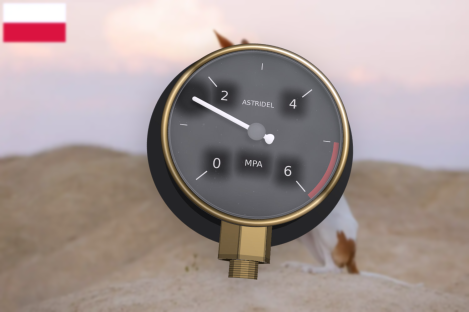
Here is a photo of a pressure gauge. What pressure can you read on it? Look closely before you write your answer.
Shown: 1.5 MPa
